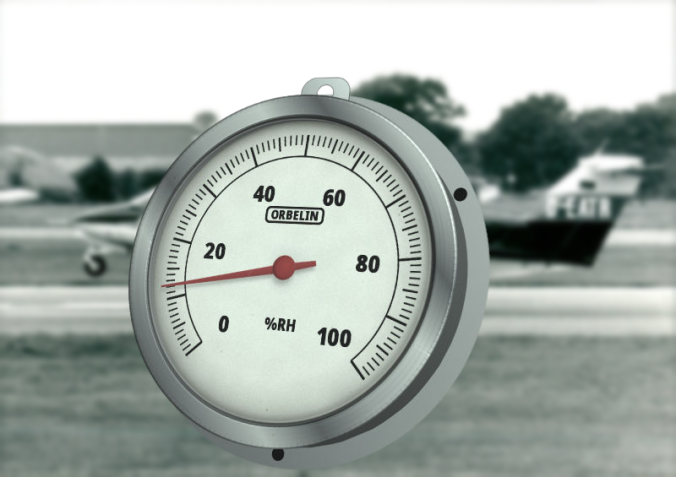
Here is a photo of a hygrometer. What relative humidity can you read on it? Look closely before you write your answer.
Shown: 12 %
